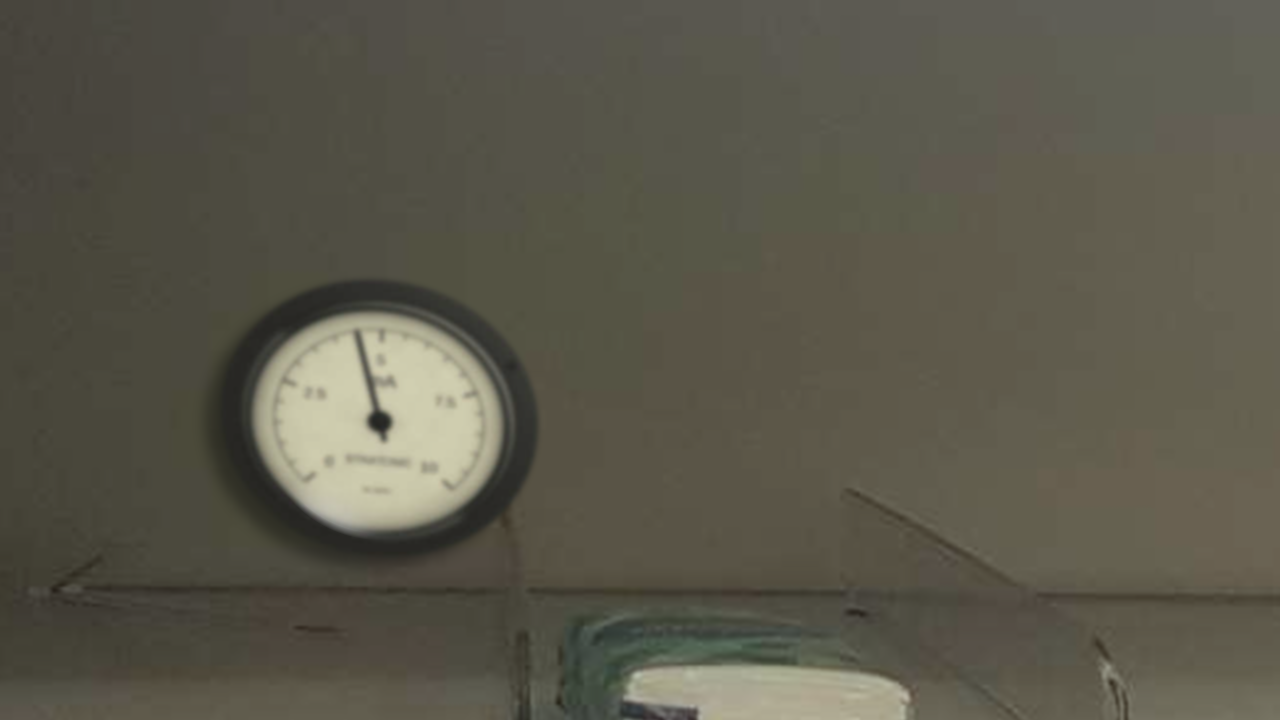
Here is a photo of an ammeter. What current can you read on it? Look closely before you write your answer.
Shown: 4.5 mA
